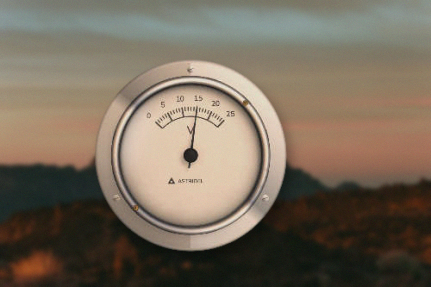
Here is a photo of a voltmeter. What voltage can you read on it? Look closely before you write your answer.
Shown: 15 V
